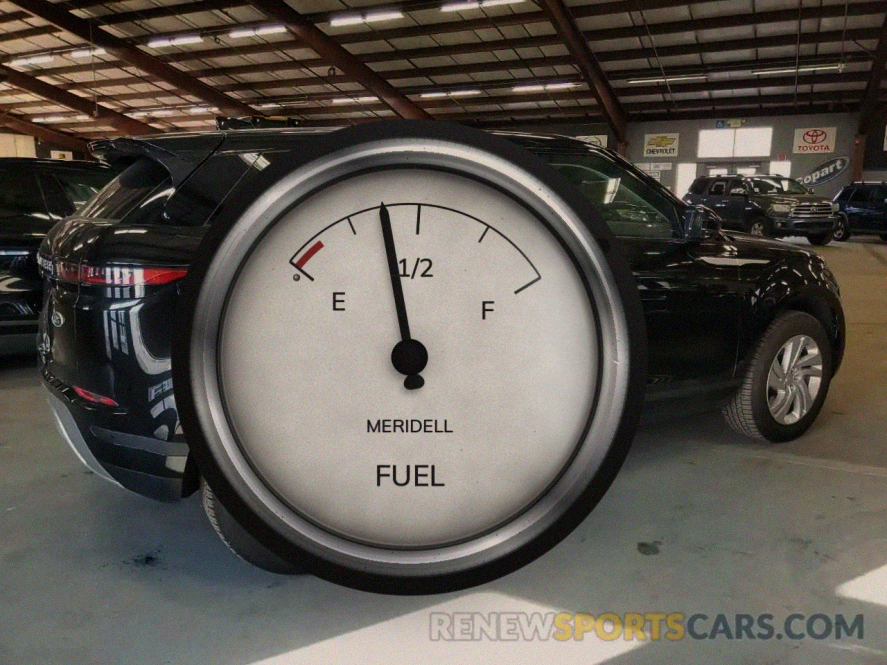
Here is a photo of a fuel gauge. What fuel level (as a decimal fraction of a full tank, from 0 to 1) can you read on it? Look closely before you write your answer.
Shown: 0.375
